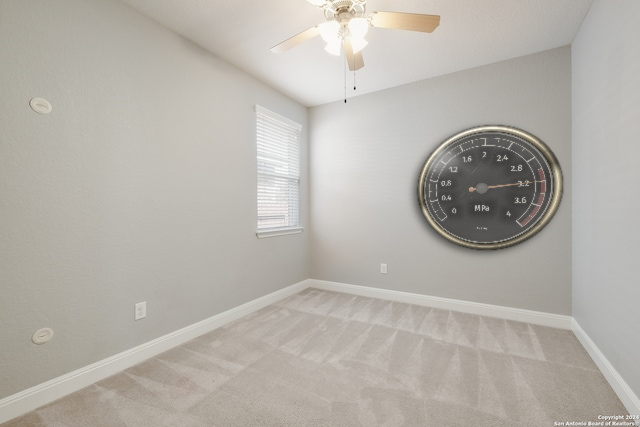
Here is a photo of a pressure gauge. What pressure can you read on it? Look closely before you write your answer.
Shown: 3.2 MPa
